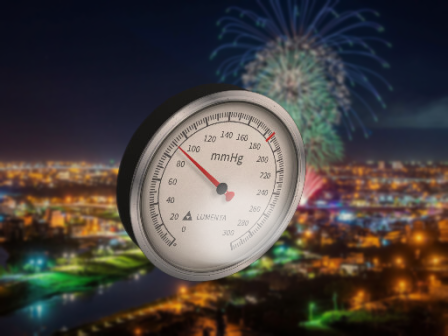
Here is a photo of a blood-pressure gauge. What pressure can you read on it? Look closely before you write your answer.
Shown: 90 mmHg
